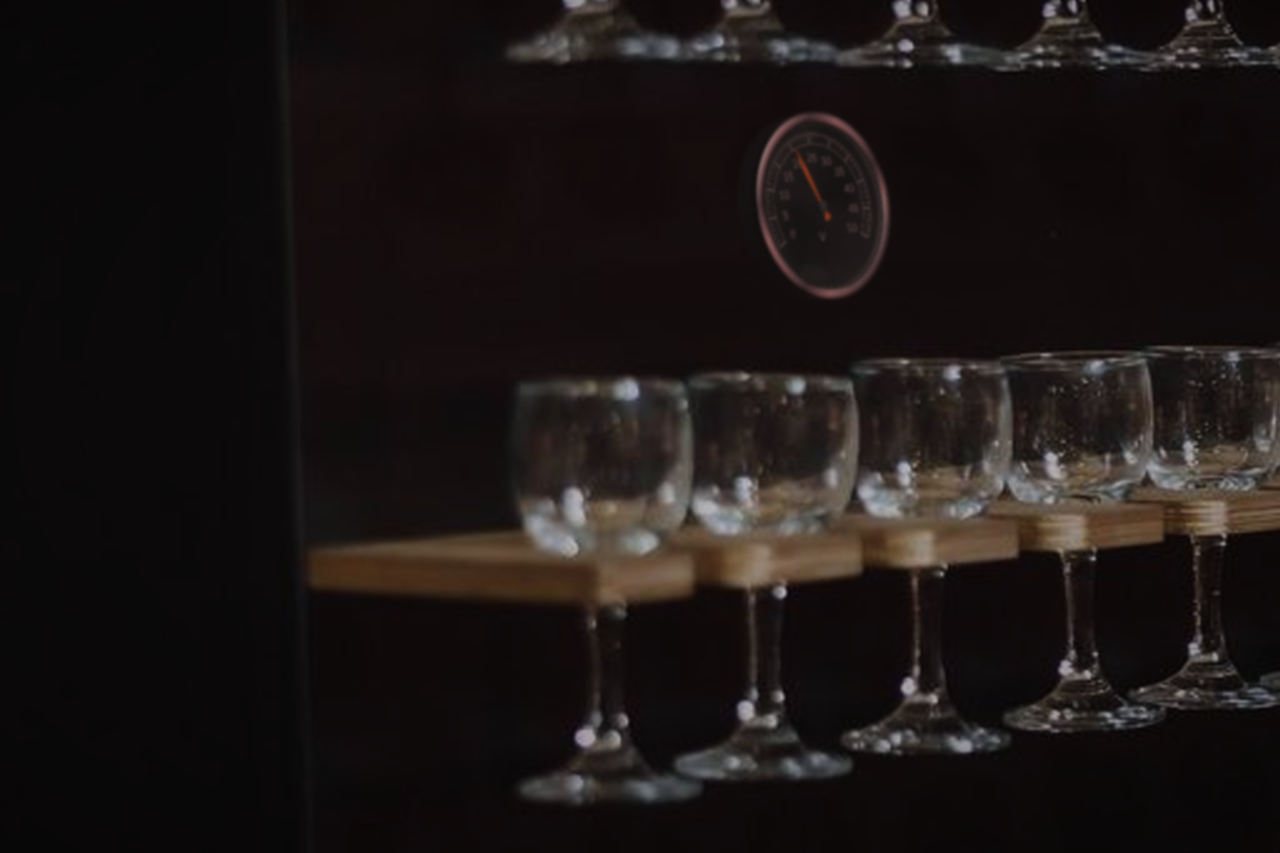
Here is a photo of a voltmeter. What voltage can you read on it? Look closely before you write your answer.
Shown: 20 V
